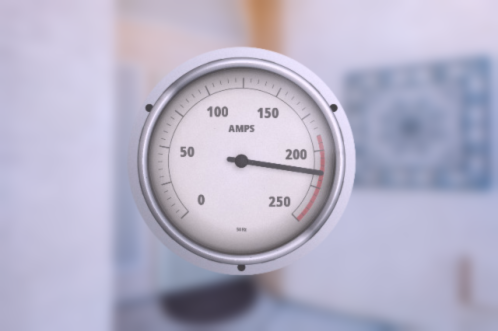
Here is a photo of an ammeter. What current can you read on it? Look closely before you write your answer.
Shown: 215 A
